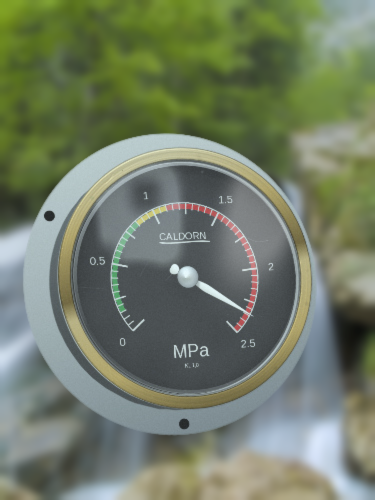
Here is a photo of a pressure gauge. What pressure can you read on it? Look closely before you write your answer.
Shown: 2.35 MPa
